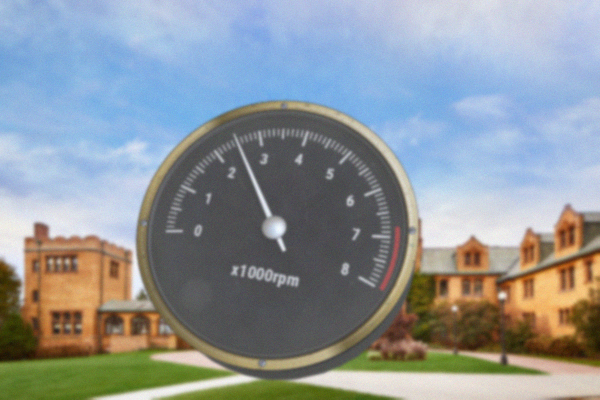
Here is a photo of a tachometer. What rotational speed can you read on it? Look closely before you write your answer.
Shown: 2500 rpm
